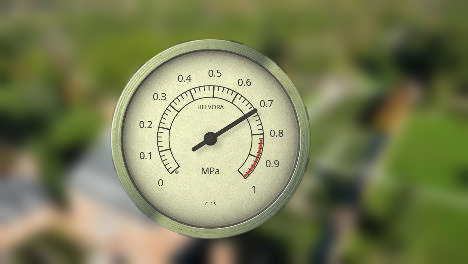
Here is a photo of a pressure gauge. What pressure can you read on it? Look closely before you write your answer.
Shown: 0.7 MPa
